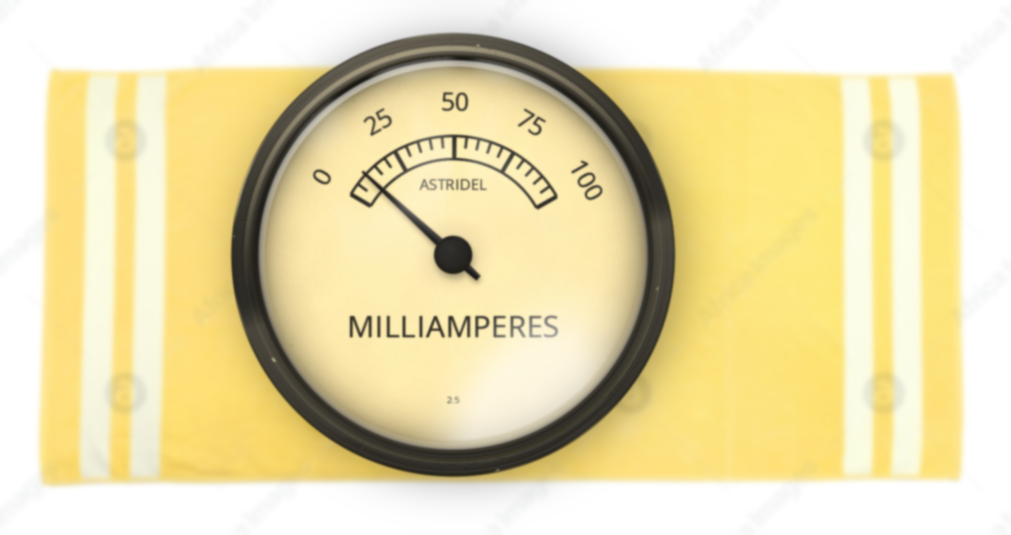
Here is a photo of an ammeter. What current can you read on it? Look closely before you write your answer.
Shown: 10 mA
